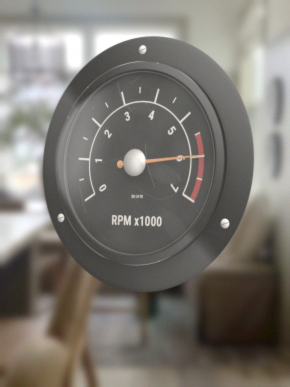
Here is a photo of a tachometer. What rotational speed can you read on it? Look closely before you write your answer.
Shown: 6000 rpm
